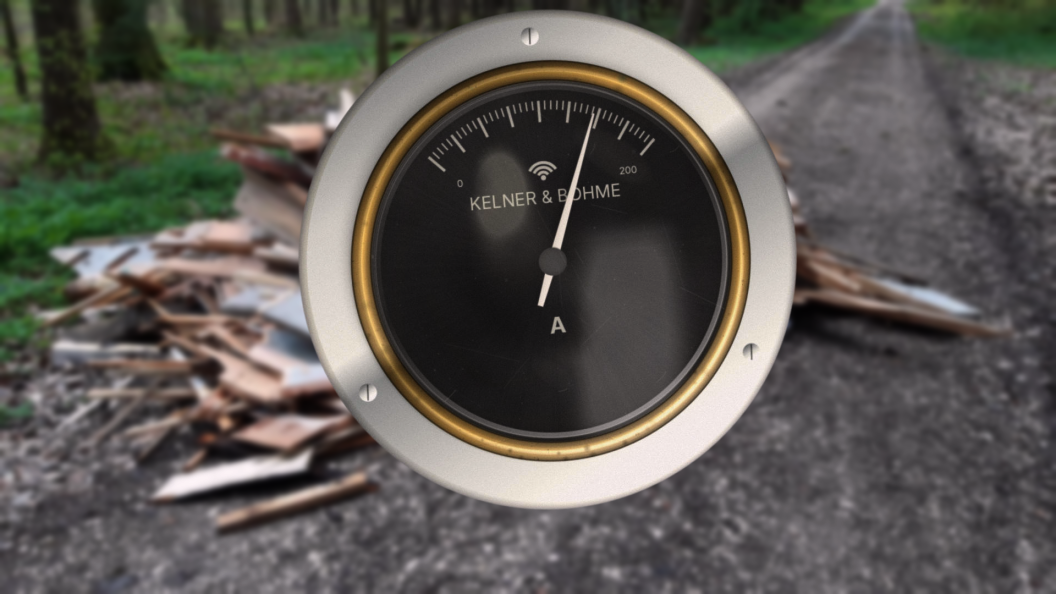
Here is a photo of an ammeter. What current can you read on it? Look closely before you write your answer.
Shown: 145 A
